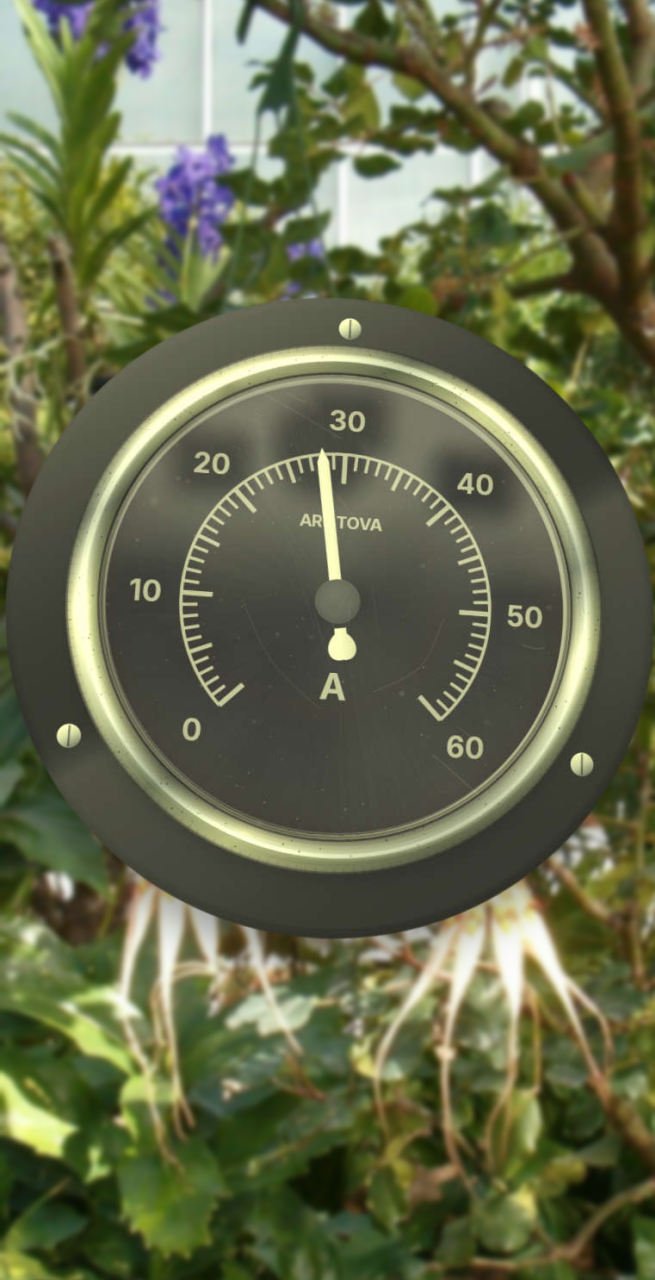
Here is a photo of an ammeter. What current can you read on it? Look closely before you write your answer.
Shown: 28 A
